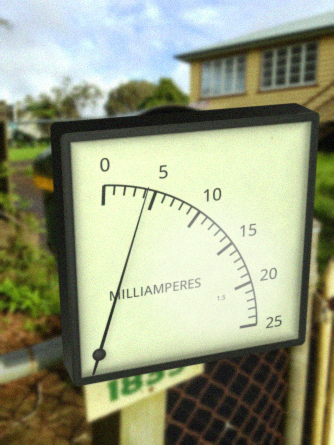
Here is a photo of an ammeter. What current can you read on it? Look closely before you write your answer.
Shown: 4 mA
